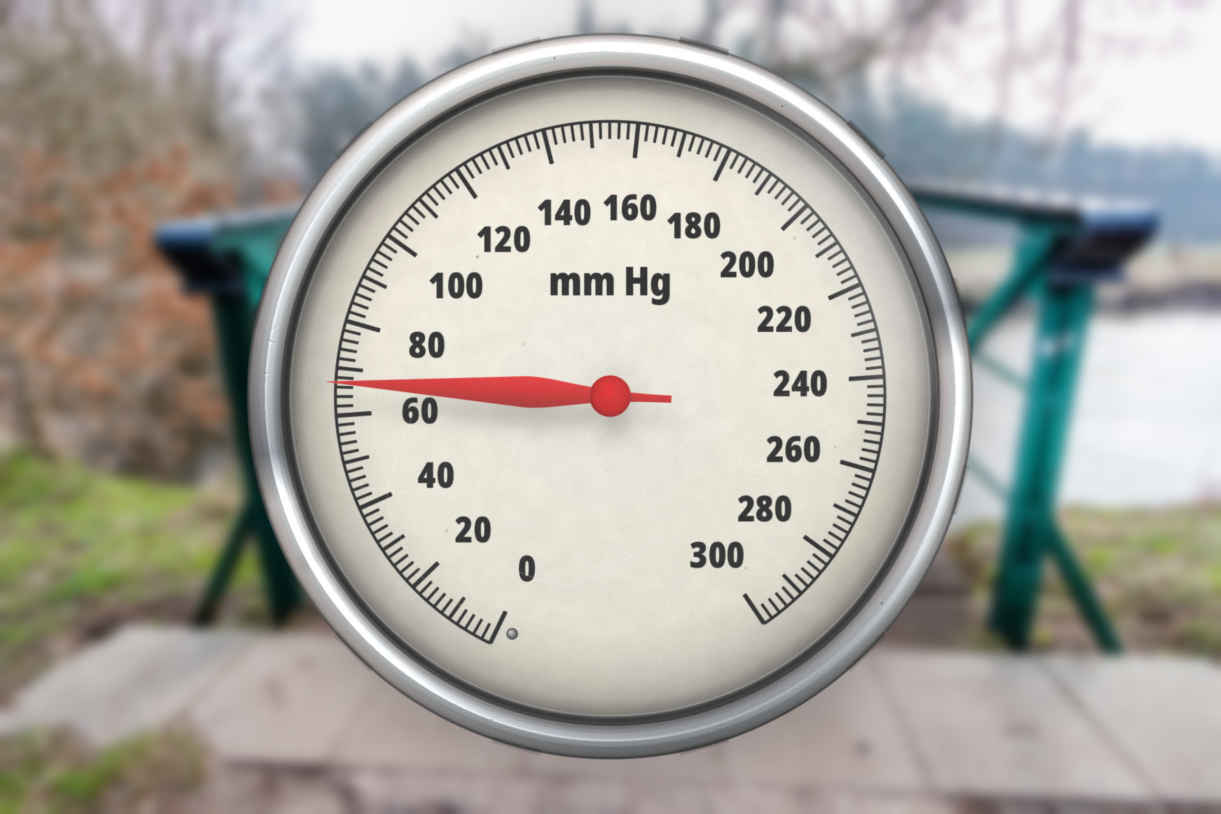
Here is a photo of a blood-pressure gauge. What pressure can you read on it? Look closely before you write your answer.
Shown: 67 mmHg
